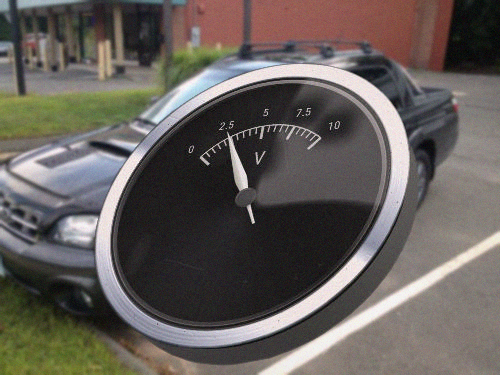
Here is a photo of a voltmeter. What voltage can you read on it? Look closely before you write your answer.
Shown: 2.5 V
